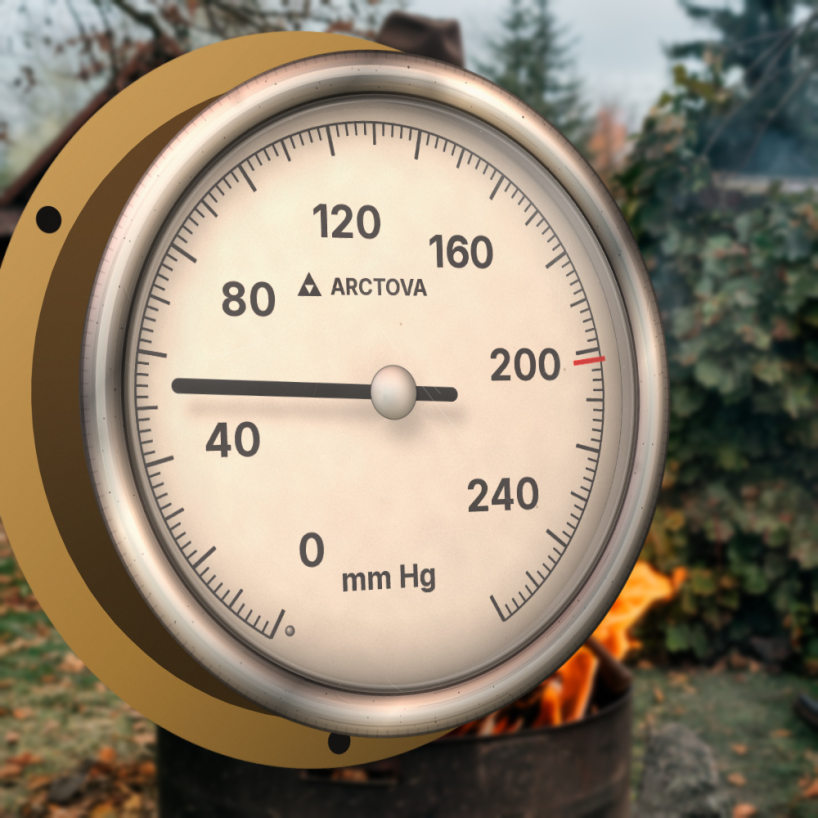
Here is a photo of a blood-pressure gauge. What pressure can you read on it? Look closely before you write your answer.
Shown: 54 mmHg
